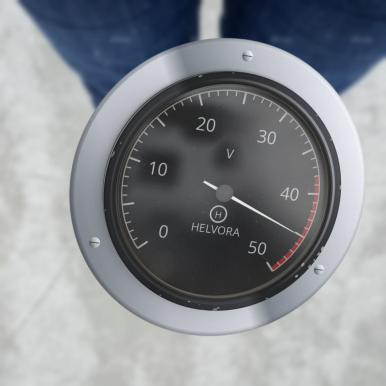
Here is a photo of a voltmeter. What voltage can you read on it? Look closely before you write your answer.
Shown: 45 V
